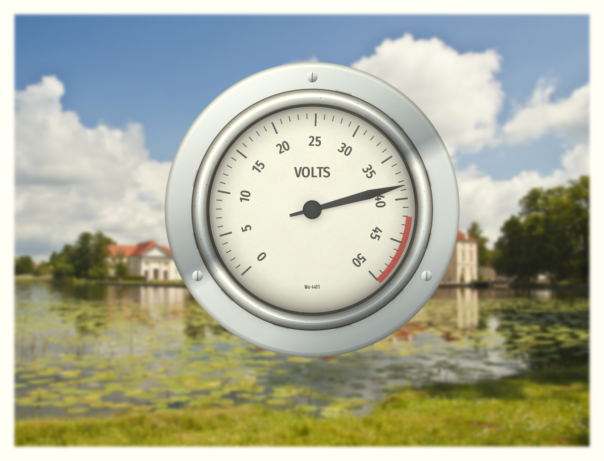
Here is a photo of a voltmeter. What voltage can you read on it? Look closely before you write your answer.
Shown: 38.5 V
